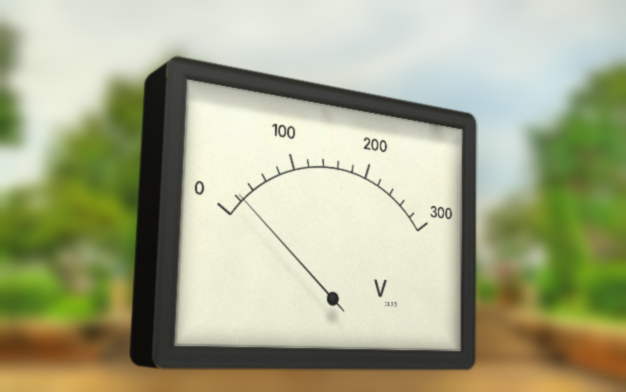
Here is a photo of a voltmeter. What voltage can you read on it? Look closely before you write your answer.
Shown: 20 V
